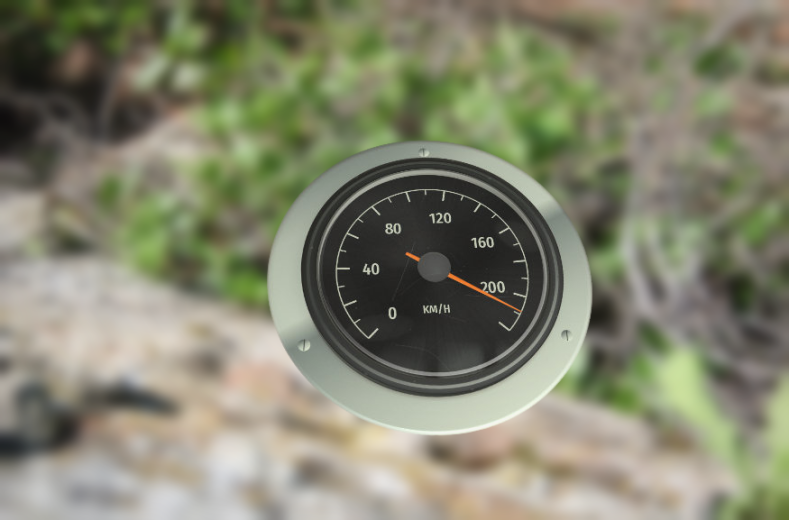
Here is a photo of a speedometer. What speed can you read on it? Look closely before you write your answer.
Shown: 210 km/h
